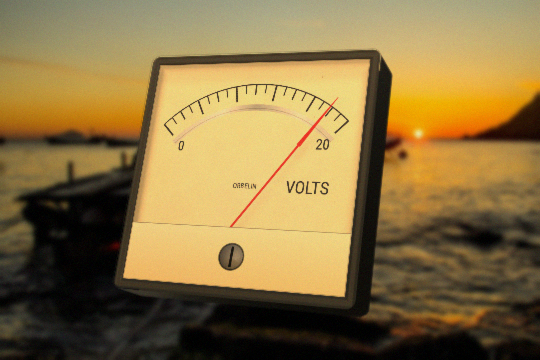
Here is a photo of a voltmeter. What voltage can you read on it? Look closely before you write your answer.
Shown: 18 V
